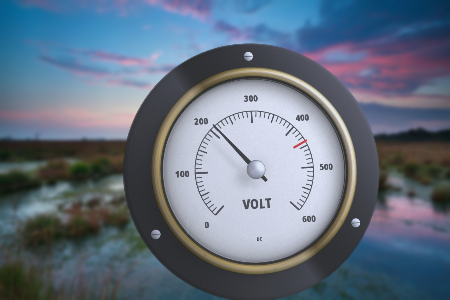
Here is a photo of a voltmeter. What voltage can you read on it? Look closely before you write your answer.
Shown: 210 V
